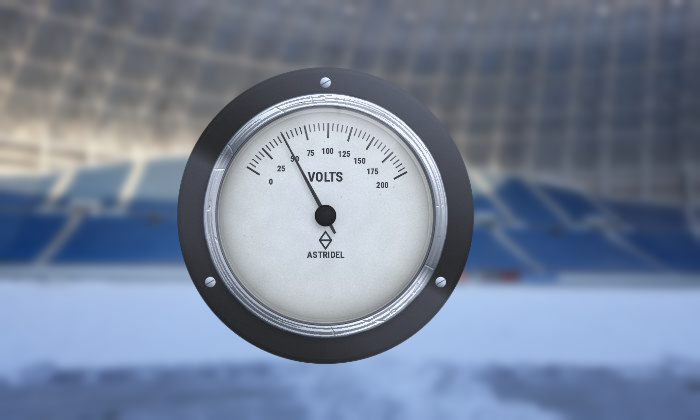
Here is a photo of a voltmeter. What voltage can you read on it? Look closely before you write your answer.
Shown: 50 V
